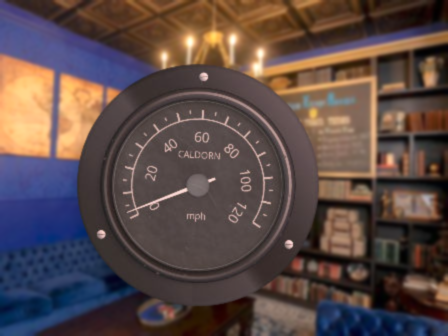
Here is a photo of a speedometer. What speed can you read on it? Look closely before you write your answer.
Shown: 2.5 mph
